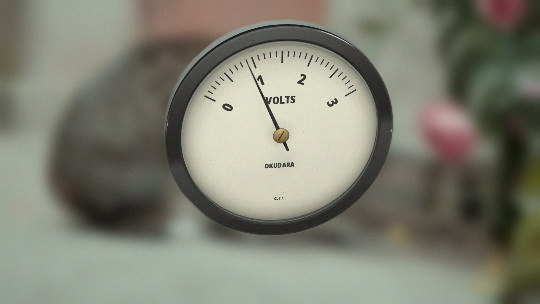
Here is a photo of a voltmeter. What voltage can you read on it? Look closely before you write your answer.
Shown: 0.9 V
